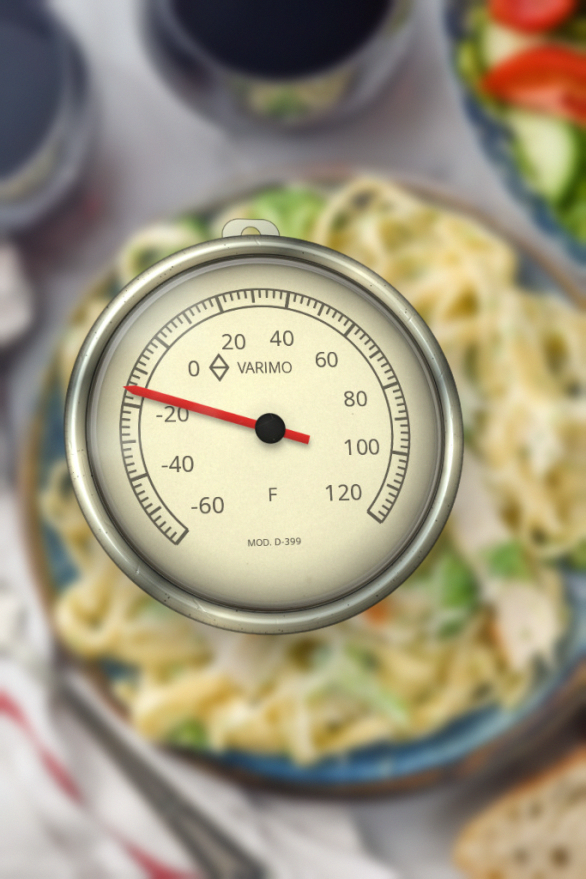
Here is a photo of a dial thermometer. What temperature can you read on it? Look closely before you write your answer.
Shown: -16 °F
